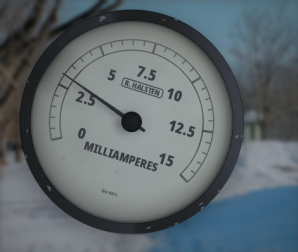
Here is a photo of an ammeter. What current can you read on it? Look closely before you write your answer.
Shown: 3 mA
